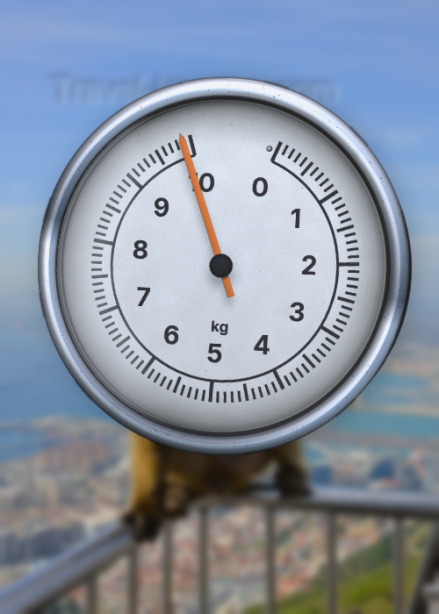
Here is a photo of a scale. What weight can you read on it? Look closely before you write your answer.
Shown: 9.9 kg
